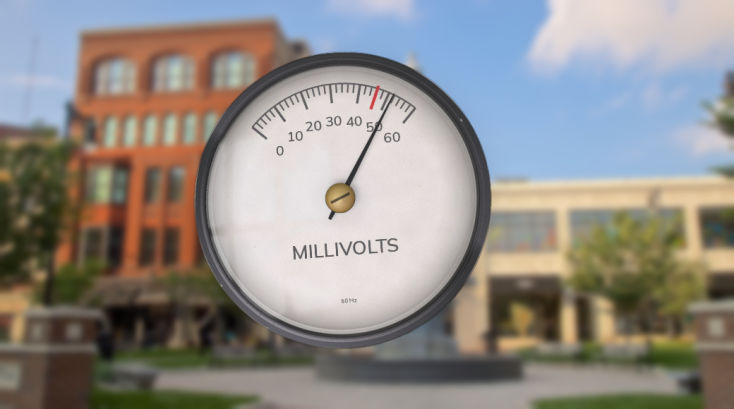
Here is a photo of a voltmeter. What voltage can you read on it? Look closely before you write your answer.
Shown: 52 mV
